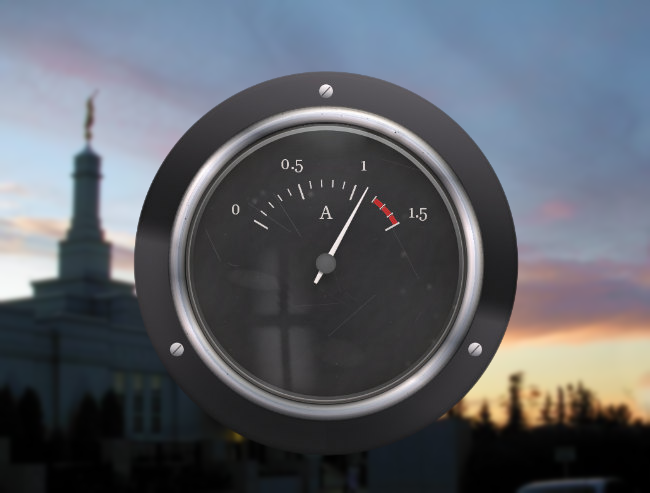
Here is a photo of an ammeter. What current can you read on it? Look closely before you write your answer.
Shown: 1.1 A
